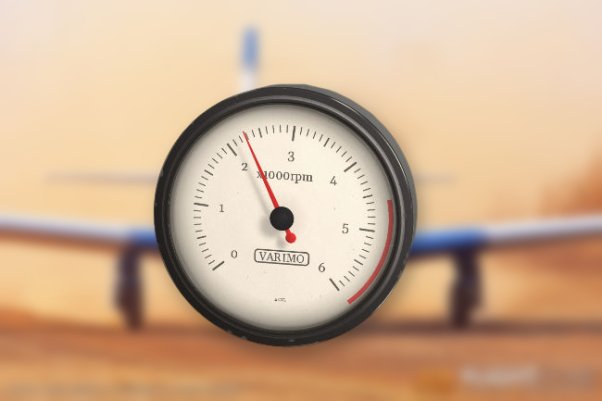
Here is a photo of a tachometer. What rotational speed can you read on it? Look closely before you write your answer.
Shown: 2300 rpm
